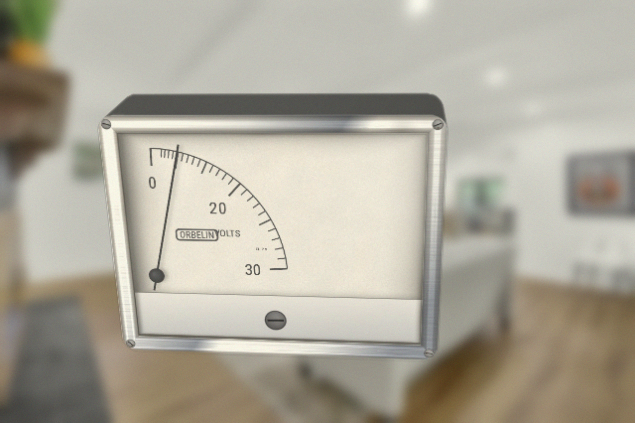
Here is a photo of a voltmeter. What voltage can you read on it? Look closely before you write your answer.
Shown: 10 V
